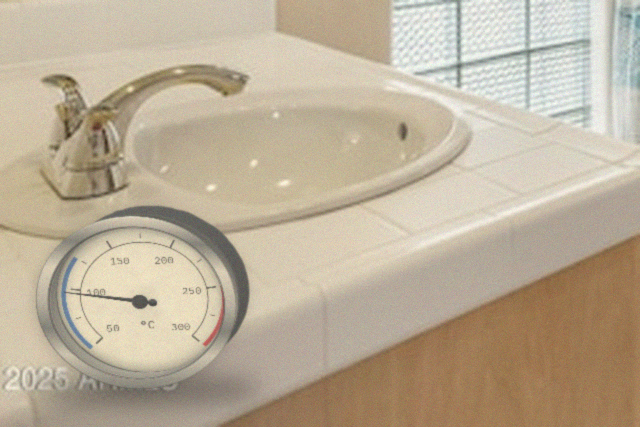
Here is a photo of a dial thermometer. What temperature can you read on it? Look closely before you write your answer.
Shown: 100 °C
